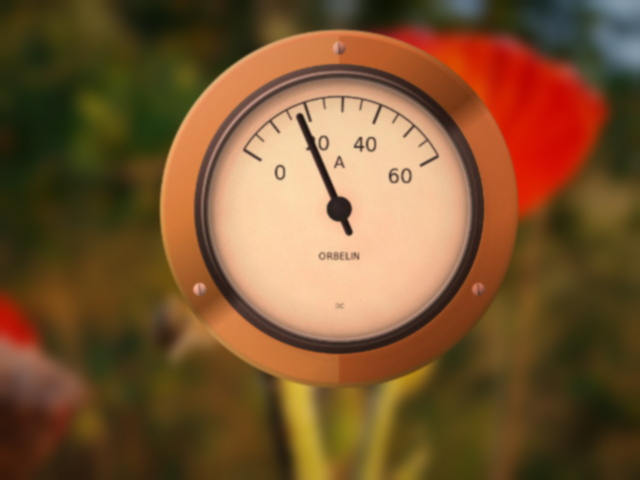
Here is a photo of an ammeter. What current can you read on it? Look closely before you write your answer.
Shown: 17.5 A
